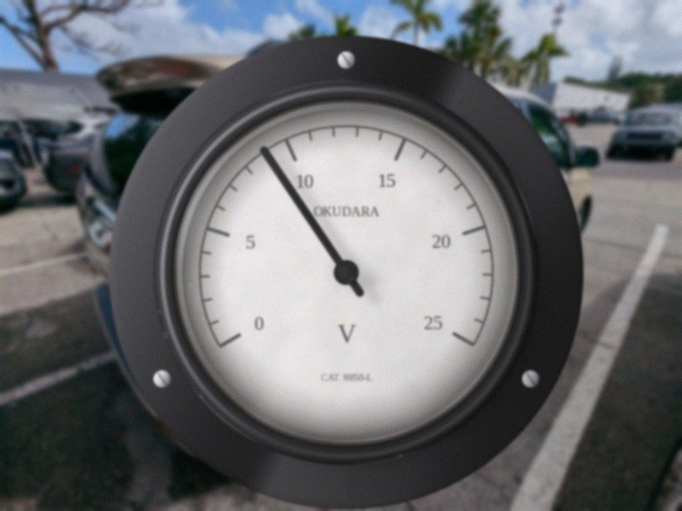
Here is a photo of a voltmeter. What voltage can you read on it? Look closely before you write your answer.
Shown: 9 V
